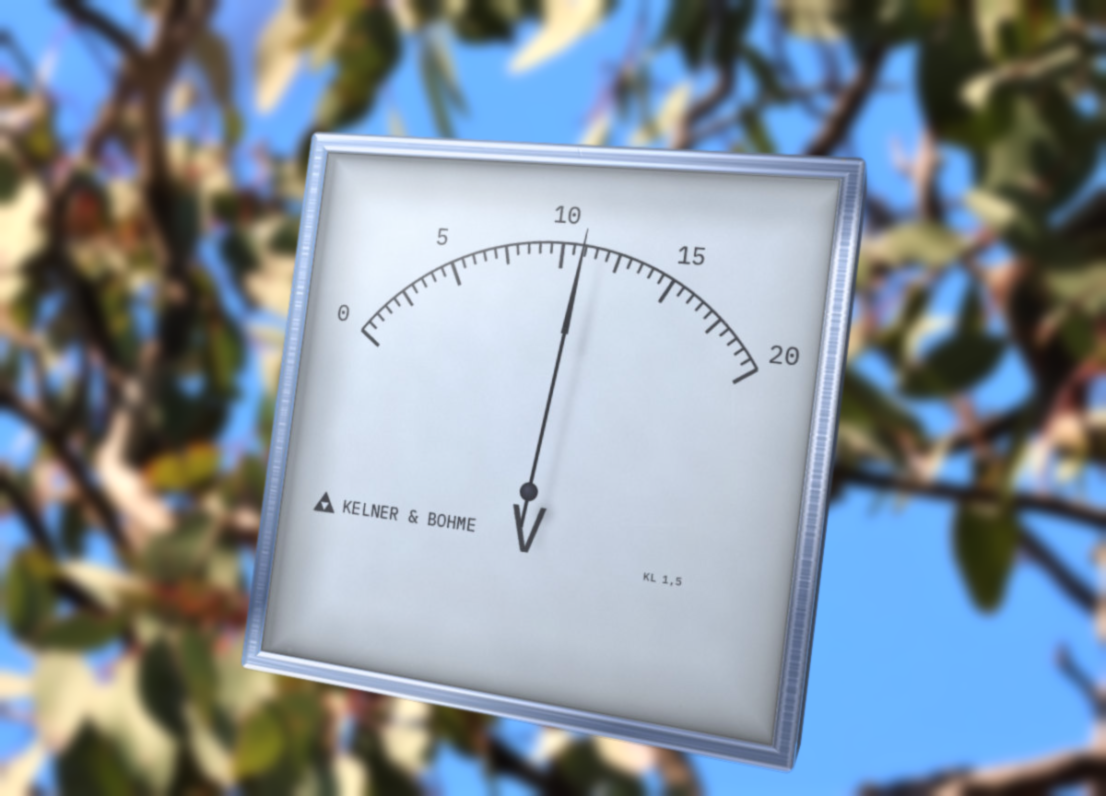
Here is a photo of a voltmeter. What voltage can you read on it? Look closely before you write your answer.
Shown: 11 V
